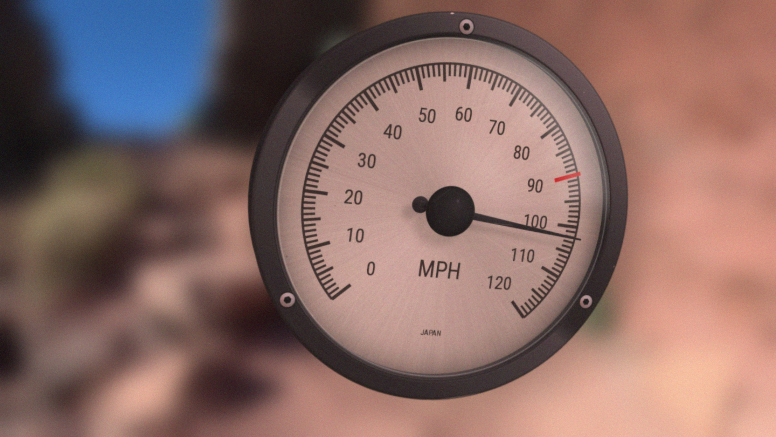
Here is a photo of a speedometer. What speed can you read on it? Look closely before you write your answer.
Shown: 102 mph
